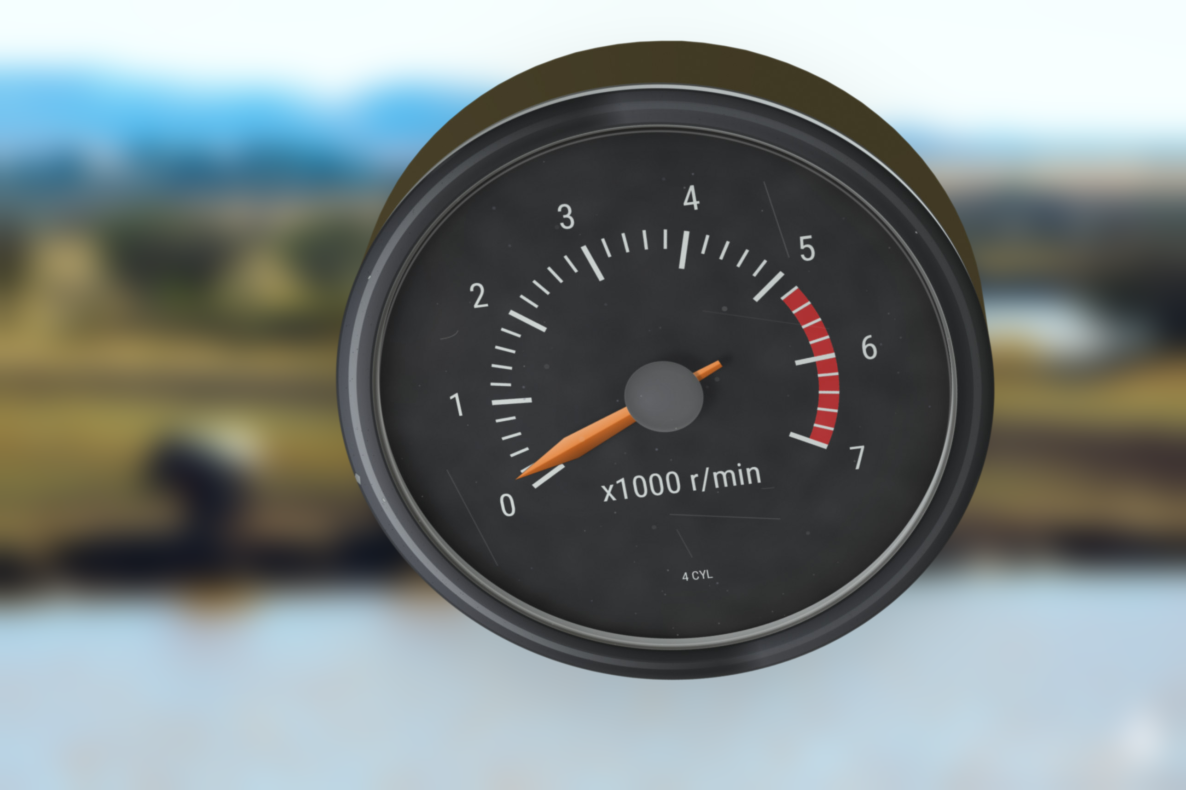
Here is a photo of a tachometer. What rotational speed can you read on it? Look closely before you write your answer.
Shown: 200 rpm
